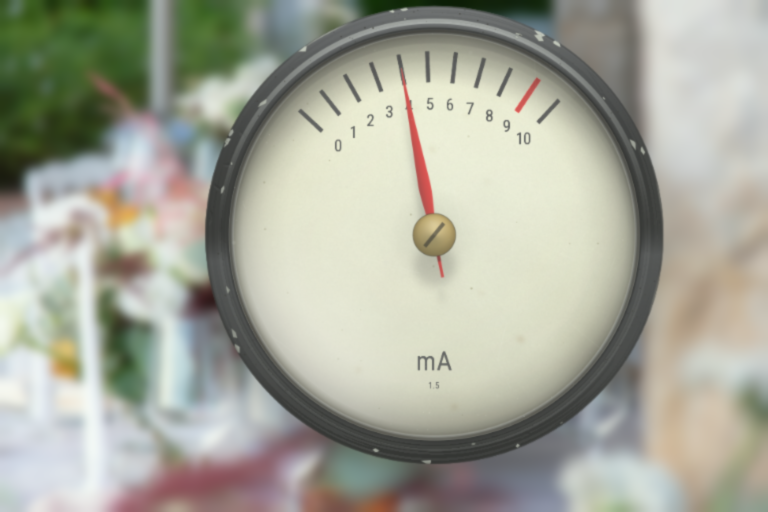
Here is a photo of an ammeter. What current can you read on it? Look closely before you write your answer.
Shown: 4 mA
